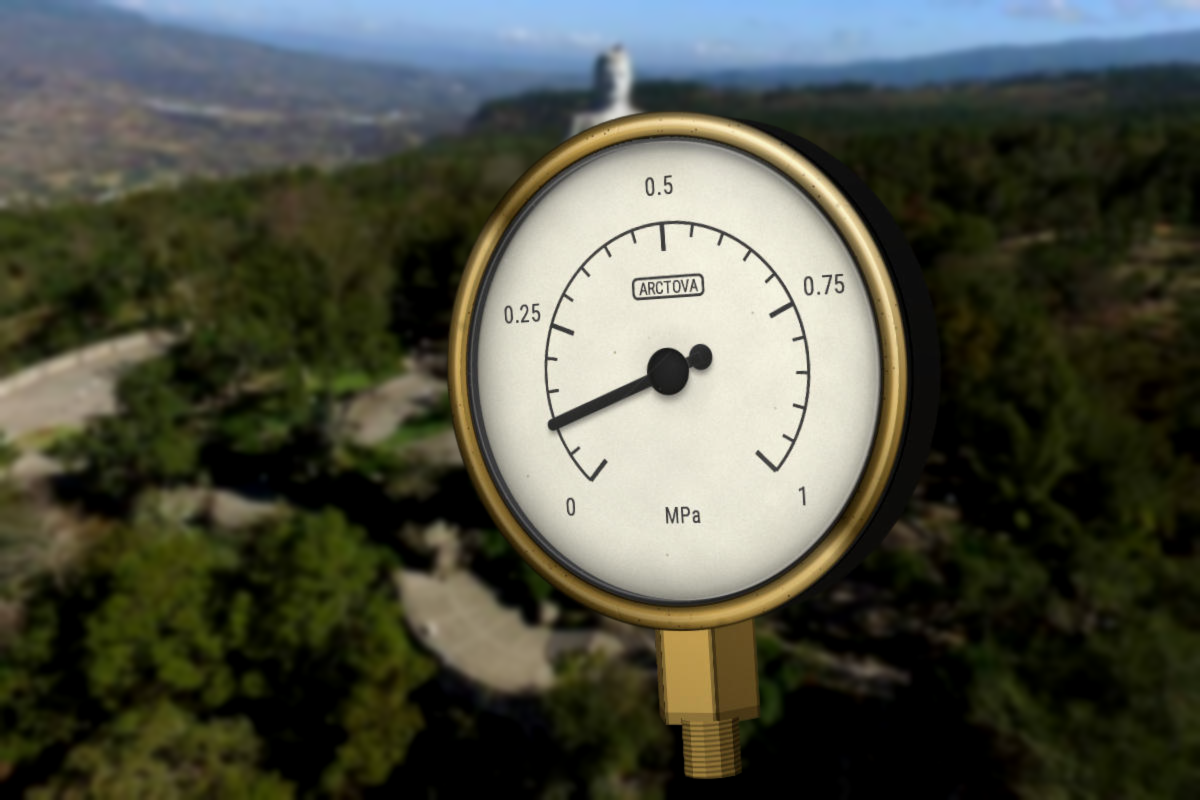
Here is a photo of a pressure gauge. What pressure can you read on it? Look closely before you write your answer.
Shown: 0.1 MPa
